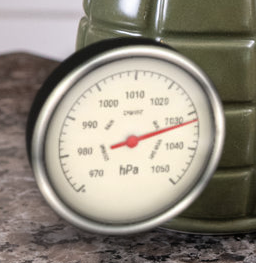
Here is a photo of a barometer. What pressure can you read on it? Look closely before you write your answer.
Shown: 1032 hPa
